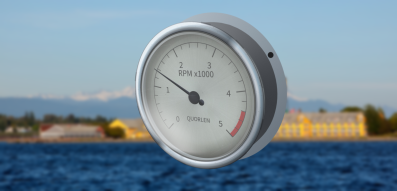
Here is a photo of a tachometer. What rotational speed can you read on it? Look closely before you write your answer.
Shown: 1400 rpm
